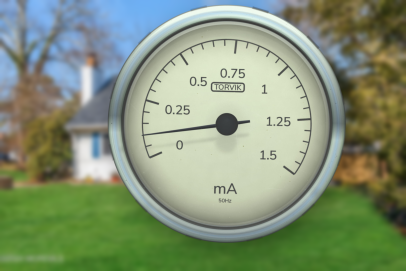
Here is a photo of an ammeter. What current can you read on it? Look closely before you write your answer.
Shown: 0.1 mA
